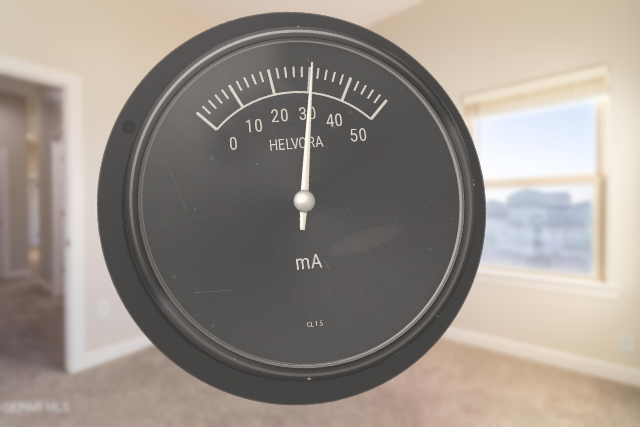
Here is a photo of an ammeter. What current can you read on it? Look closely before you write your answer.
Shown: 30 mA
